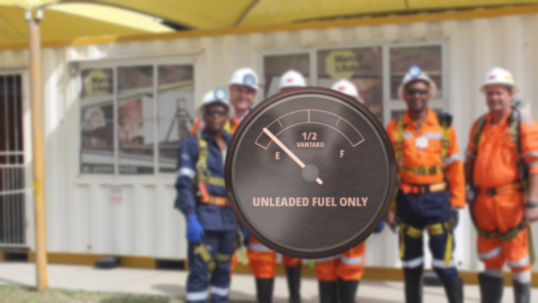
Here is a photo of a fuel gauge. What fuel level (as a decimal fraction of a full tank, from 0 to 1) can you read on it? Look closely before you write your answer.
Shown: 0.125
